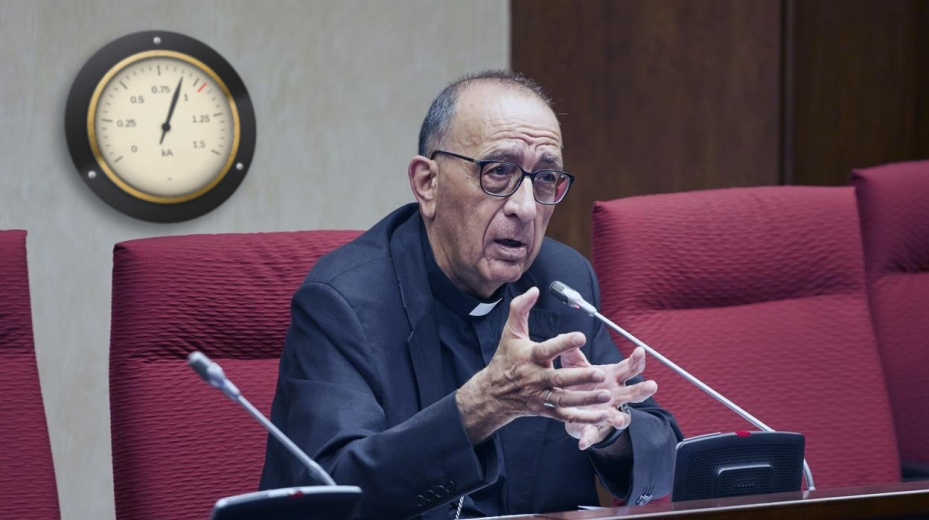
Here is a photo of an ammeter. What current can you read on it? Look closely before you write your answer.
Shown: 0.9 kA
